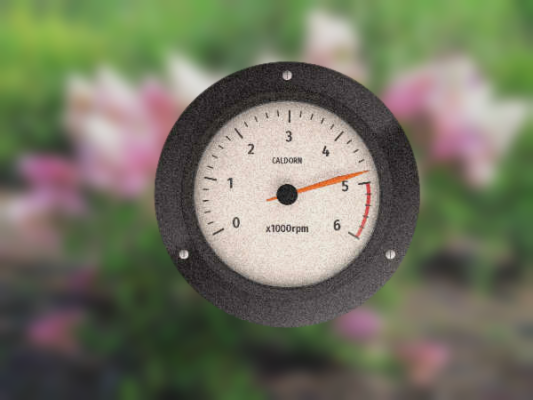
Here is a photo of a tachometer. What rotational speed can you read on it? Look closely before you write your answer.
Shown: 4800 rpm
